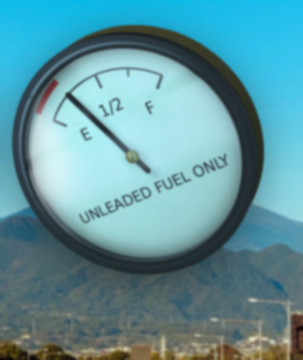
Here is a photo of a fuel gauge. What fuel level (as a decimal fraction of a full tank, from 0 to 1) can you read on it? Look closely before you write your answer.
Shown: 0.25
